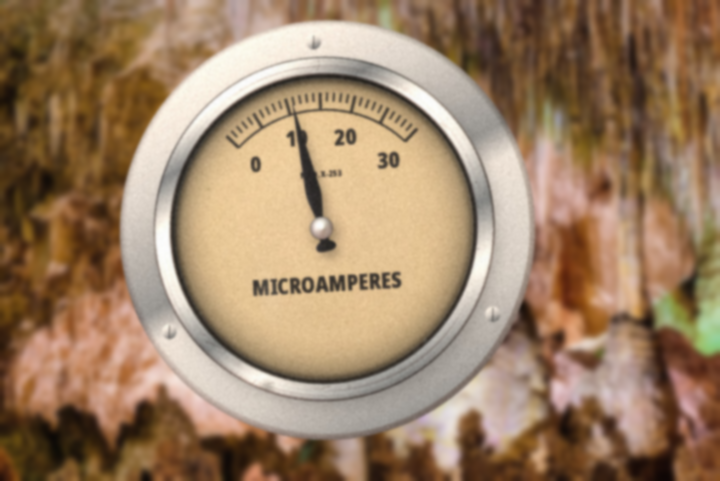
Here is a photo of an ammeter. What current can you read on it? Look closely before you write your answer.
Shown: 11 µA
